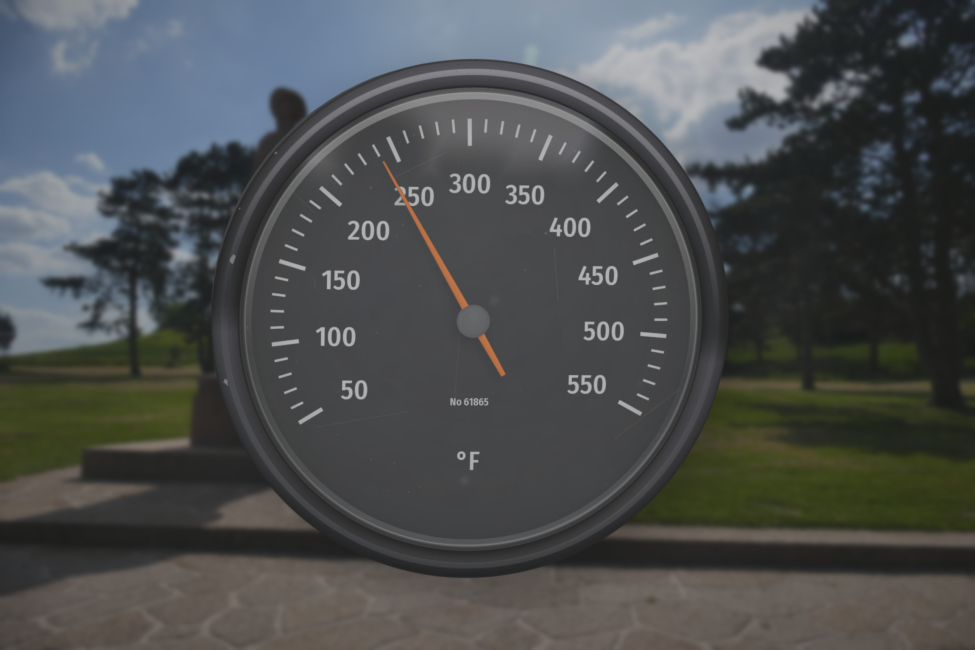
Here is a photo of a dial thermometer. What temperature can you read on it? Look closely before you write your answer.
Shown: 240 °F
